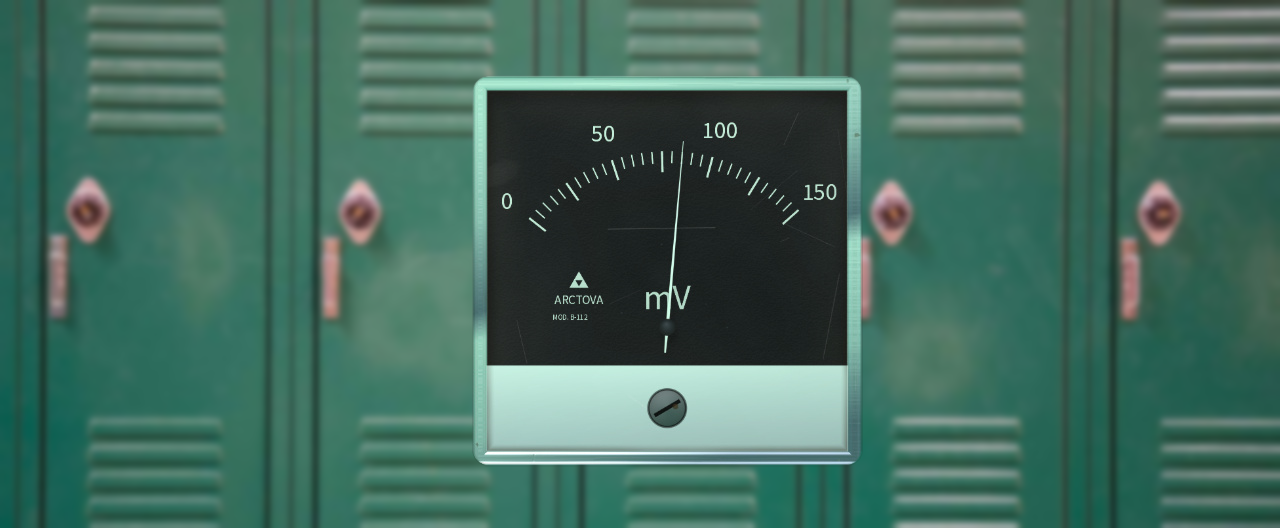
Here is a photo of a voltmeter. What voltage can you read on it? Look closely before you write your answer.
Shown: 85 mV
